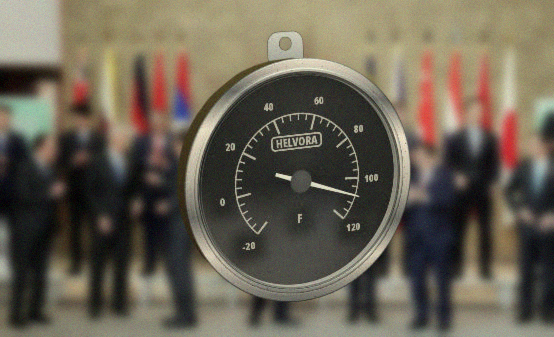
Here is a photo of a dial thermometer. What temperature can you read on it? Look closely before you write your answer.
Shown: 108 °F
